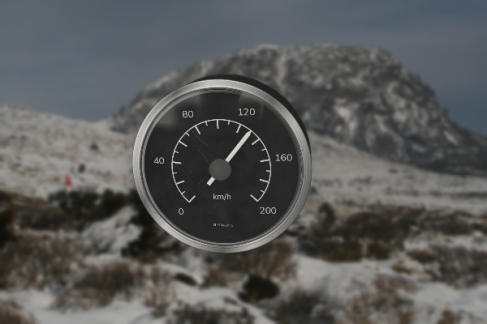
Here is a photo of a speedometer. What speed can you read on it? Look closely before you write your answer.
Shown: 130 km/h
